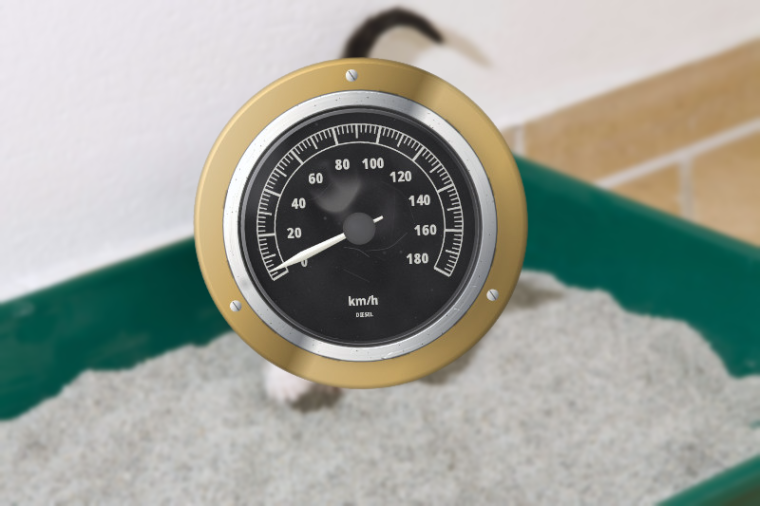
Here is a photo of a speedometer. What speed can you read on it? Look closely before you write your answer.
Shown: 4 km/h
